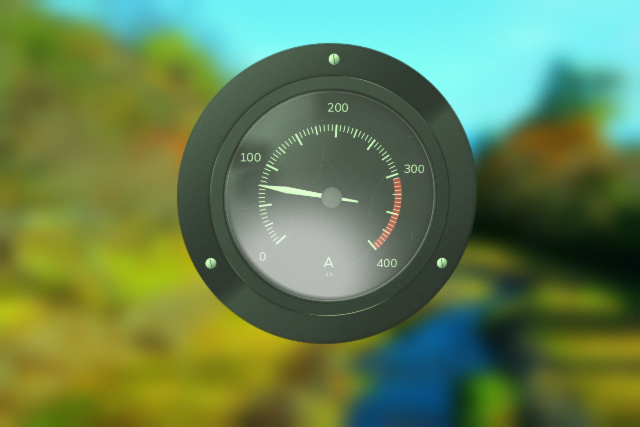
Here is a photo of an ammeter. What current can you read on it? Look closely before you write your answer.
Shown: 75 A
